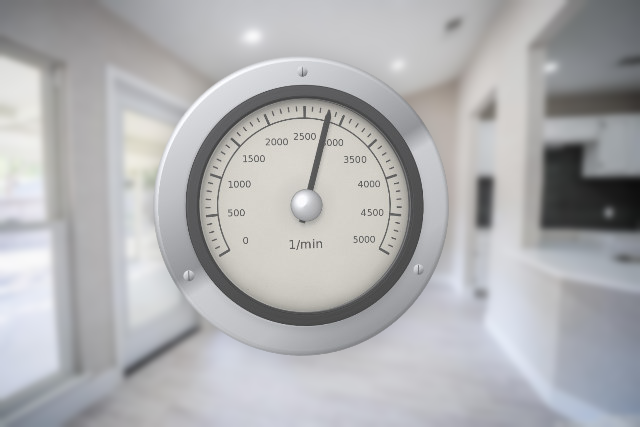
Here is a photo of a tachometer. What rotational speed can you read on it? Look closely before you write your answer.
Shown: 2800 rpm
